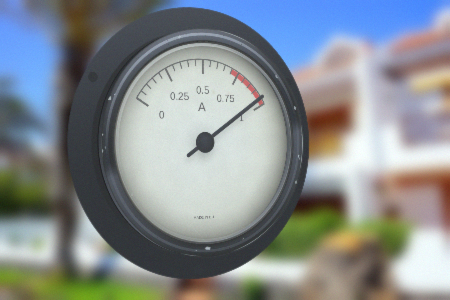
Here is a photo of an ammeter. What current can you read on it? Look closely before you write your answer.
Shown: 0.95 A
